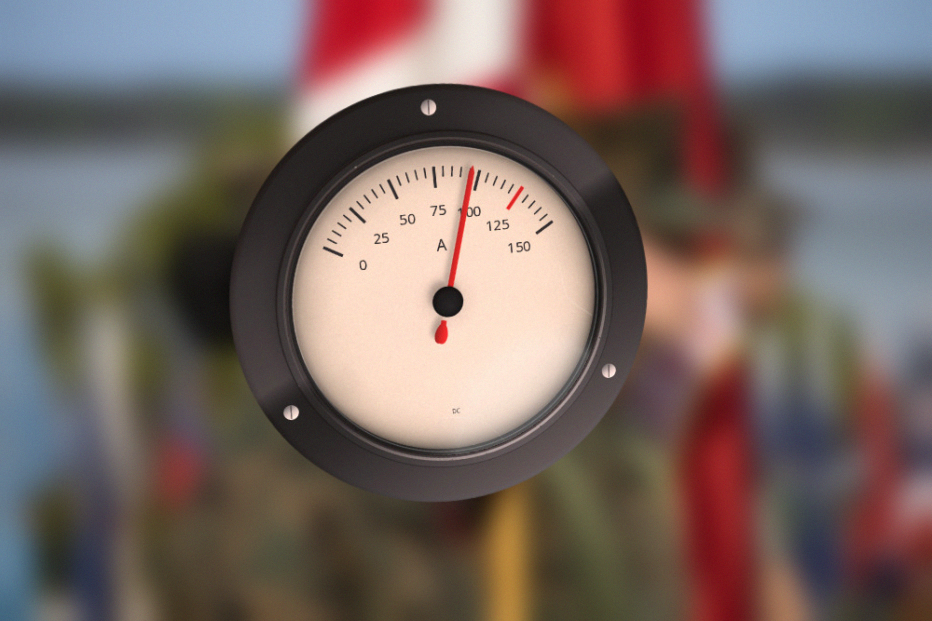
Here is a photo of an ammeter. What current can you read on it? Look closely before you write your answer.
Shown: 95 A
